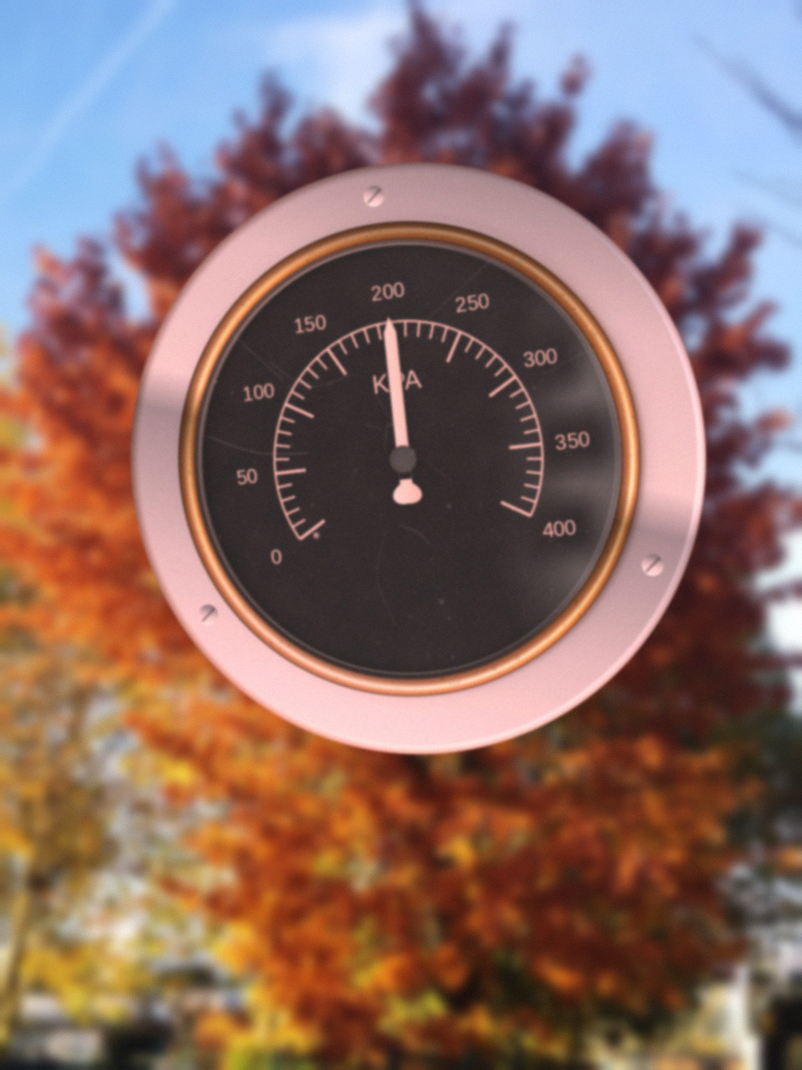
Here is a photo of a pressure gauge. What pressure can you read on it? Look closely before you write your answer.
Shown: 200 kPa
